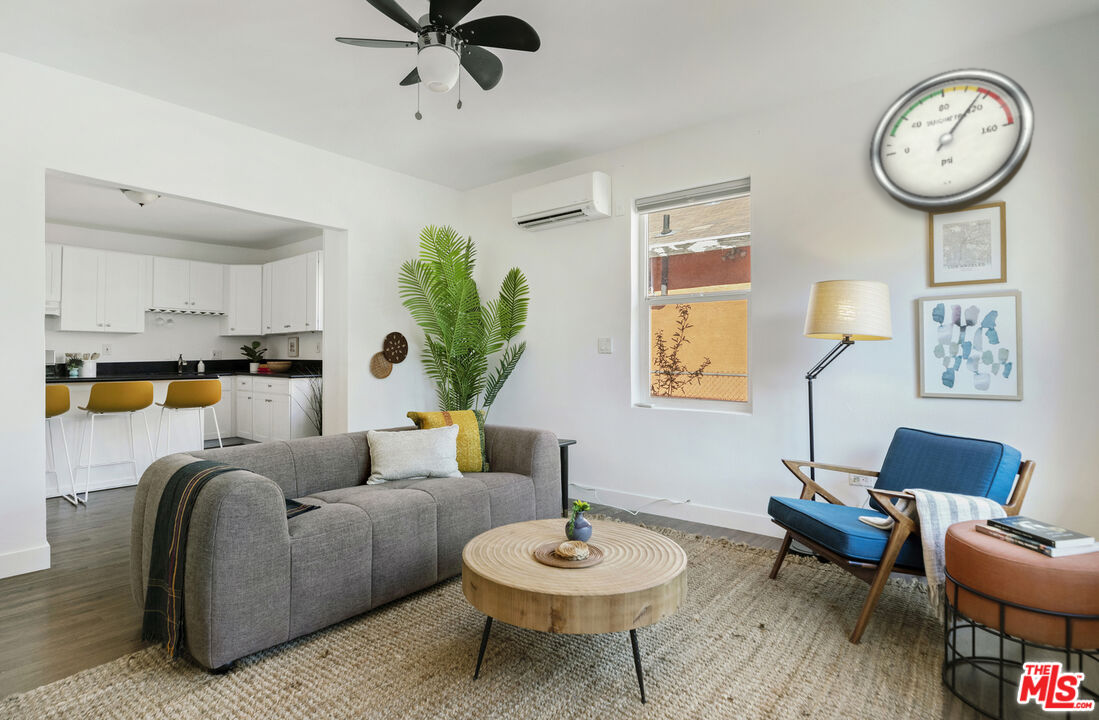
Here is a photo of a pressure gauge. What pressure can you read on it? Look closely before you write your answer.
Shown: 115 psi
